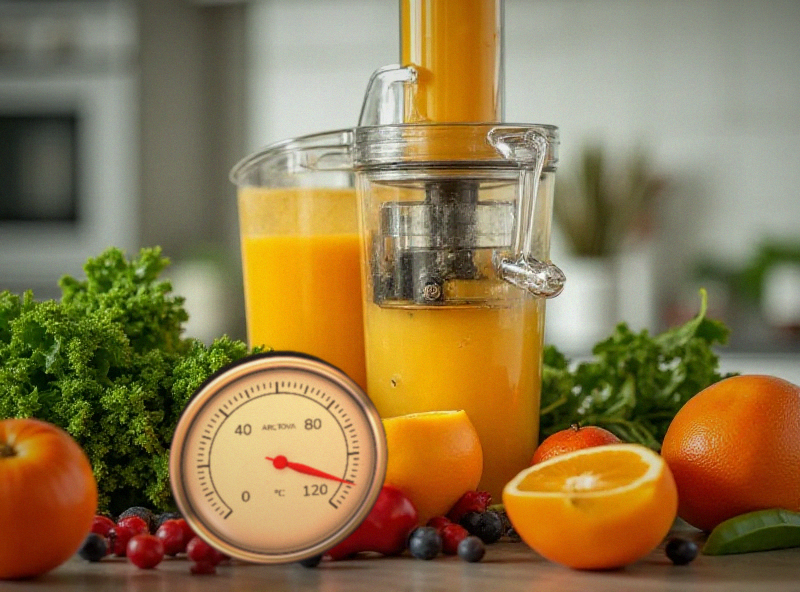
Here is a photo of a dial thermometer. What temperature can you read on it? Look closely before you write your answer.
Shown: 110 °C
